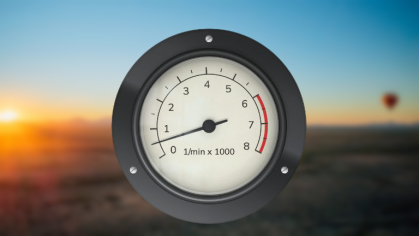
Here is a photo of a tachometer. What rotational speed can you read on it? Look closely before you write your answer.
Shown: 500 rpm
